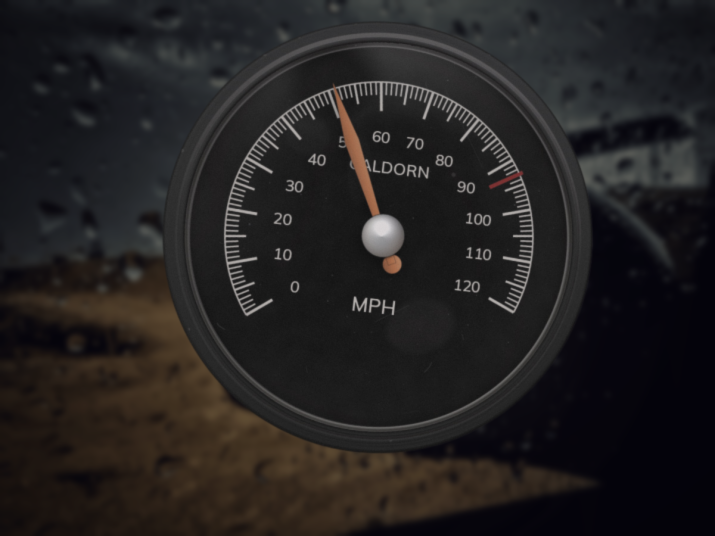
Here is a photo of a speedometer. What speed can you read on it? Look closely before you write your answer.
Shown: 51 mph
